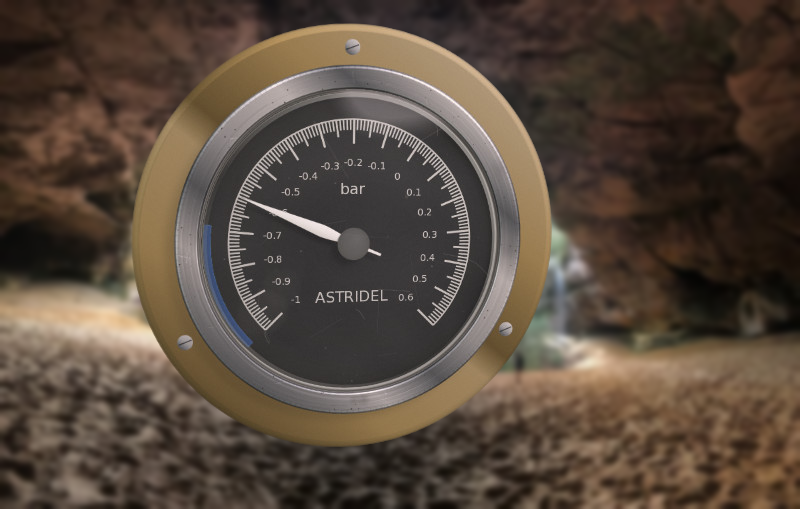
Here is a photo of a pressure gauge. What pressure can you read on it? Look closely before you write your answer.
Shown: -0.6 bar
